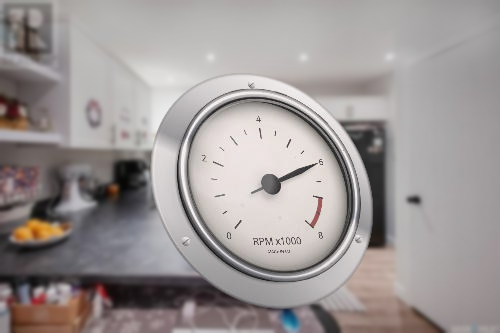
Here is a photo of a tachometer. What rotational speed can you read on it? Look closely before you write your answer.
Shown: 6000 rpm
